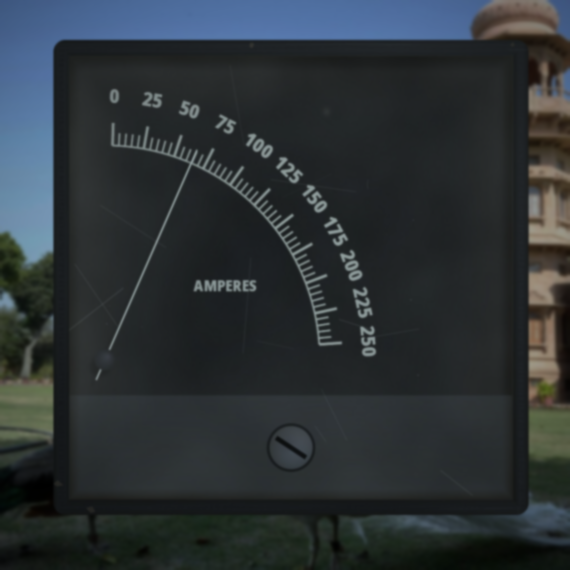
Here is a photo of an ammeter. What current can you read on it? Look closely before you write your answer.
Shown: 65 A
